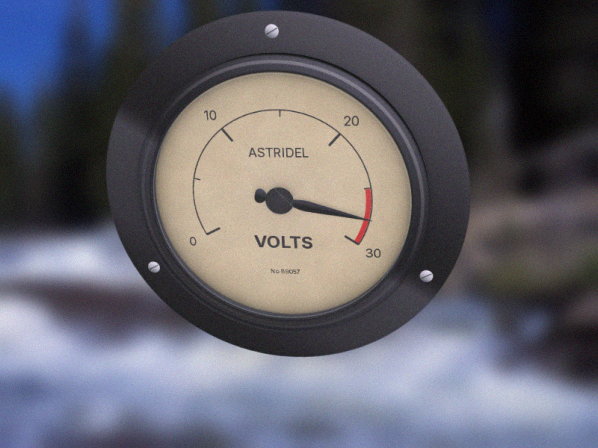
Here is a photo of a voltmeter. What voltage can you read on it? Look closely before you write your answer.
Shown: 27.5 V
